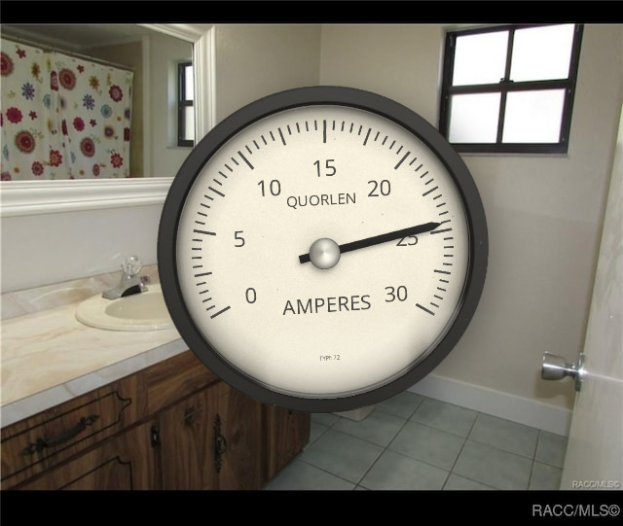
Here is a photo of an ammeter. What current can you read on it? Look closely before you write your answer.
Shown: 24.5 A
